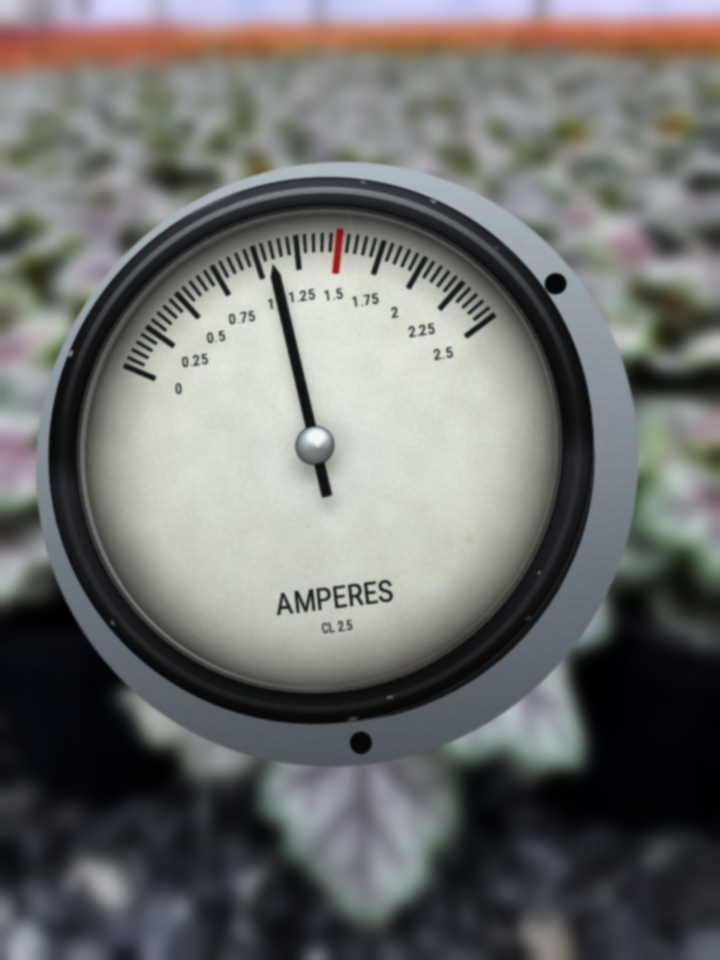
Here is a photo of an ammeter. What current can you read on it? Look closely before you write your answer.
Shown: 1.1 A
